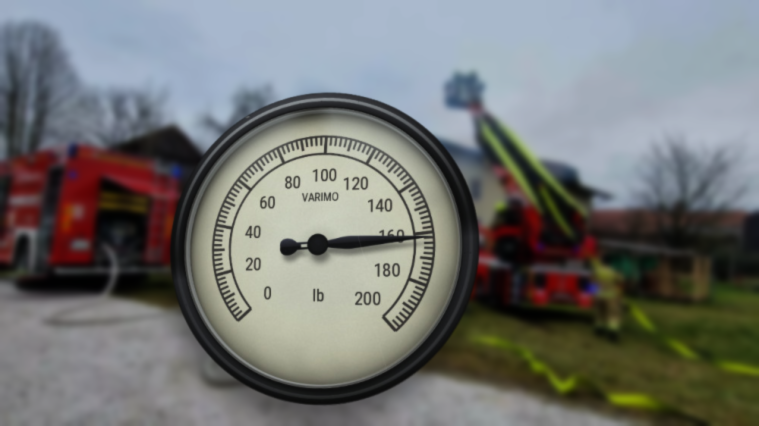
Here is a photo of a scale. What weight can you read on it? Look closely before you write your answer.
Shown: 162 lb
